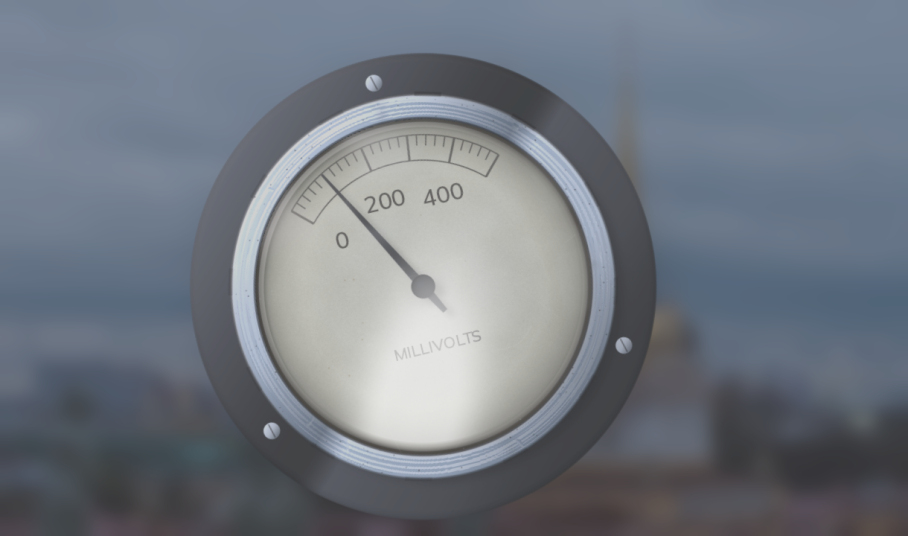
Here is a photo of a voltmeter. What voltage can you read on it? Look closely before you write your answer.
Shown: 100 mV
